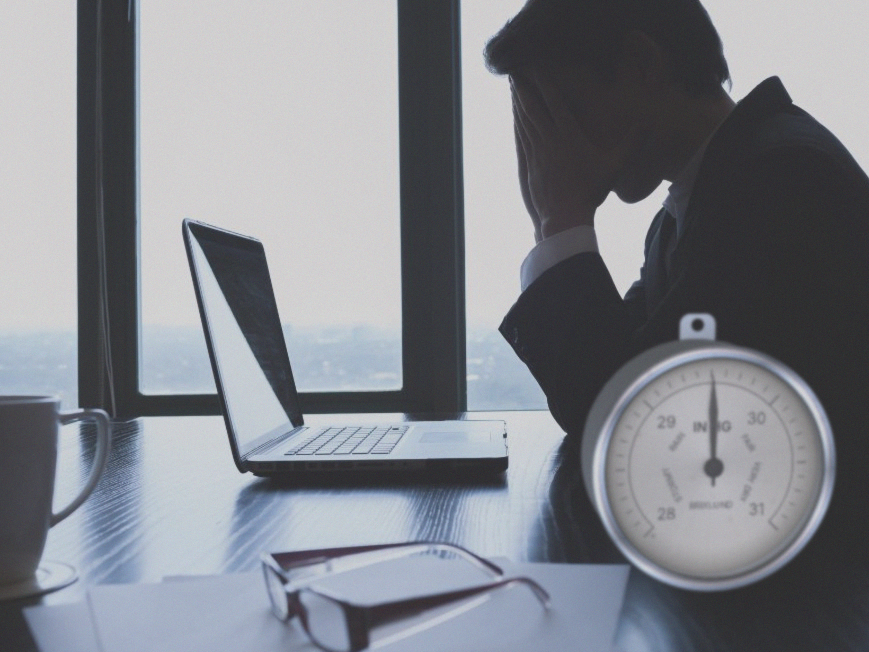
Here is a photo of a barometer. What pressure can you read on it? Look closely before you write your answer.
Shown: 29.5 inHg
